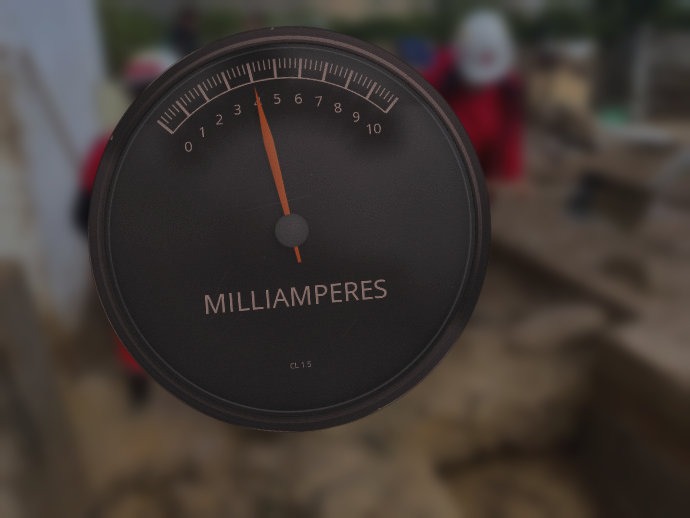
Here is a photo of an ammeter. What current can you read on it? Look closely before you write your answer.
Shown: 4 mA
